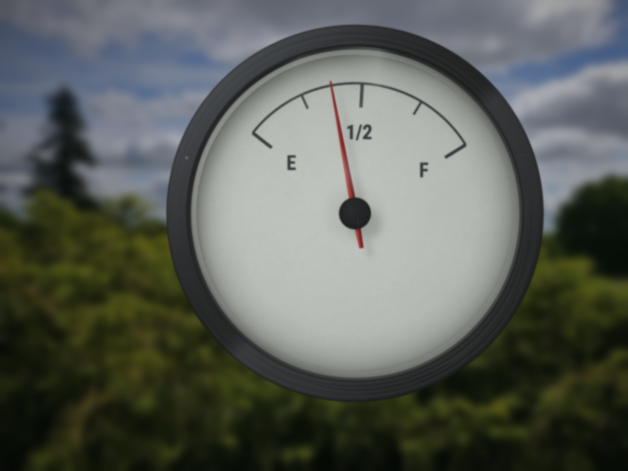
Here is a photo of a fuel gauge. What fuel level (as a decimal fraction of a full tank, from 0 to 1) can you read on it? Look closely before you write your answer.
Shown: 0.375
